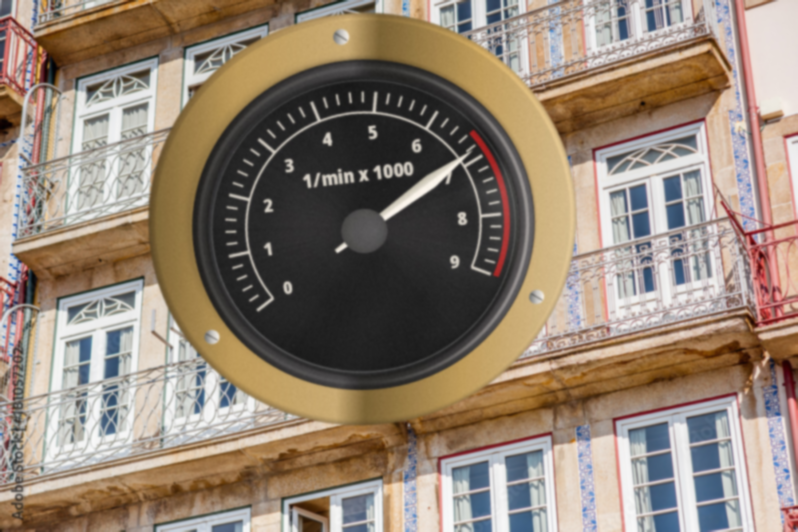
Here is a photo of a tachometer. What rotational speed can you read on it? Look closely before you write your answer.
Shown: 6800 rpm
